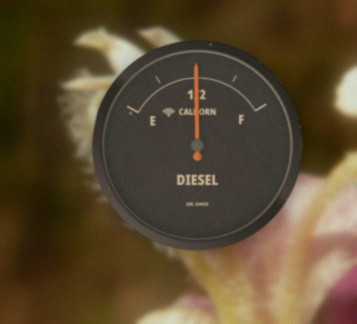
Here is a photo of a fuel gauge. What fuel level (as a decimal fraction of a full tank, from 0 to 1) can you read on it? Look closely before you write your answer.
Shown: 0.5
